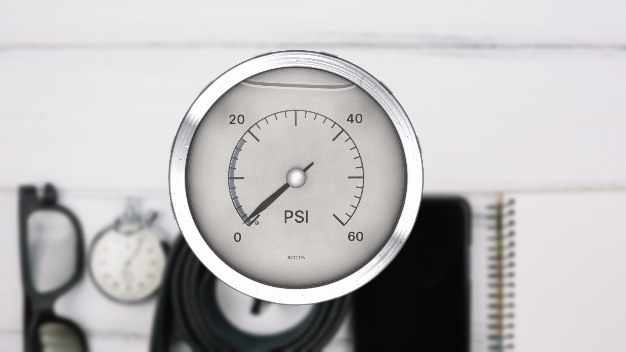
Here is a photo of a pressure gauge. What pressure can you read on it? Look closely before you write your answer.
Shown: 1 psi
